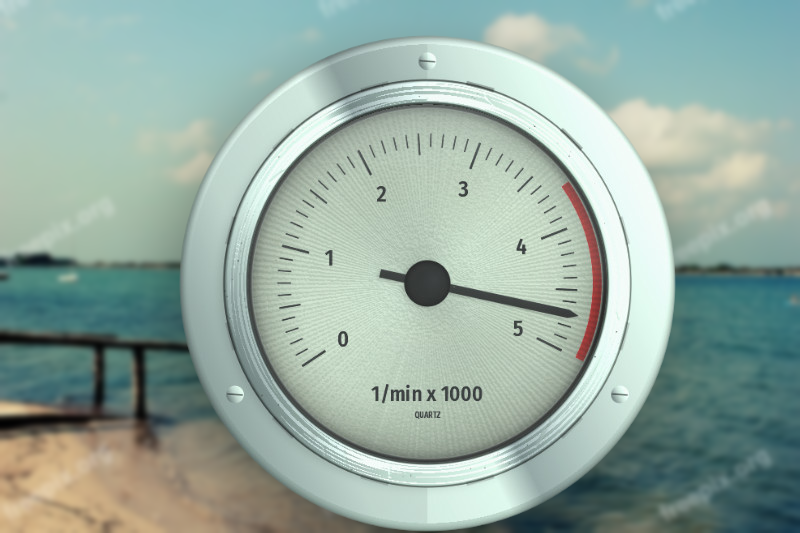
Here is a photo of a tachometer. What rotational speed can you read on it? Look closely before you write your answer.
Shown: 4700 rpm
